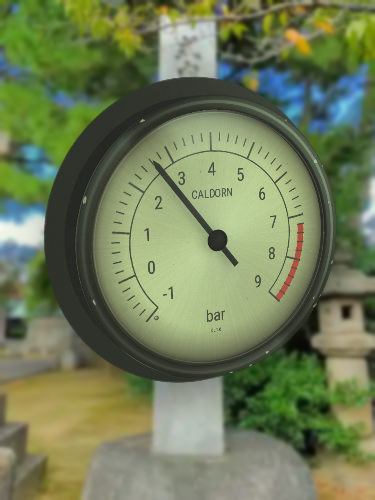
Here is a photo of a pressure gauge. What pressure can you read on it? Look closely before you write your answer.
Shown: 2.6 bar
